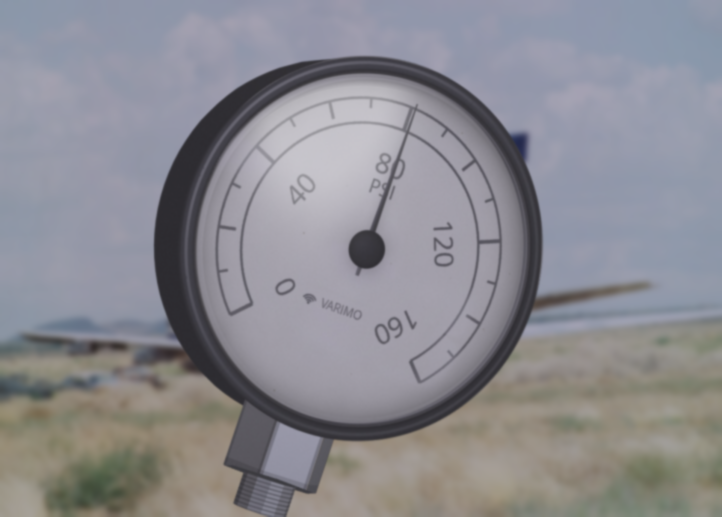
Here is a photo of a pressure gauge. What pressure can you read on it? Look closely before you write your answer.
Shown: 80 psi
